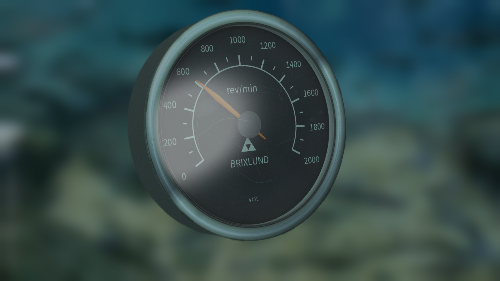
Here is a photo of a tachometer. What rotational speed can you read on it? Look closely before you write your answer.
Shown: 600 rpm
